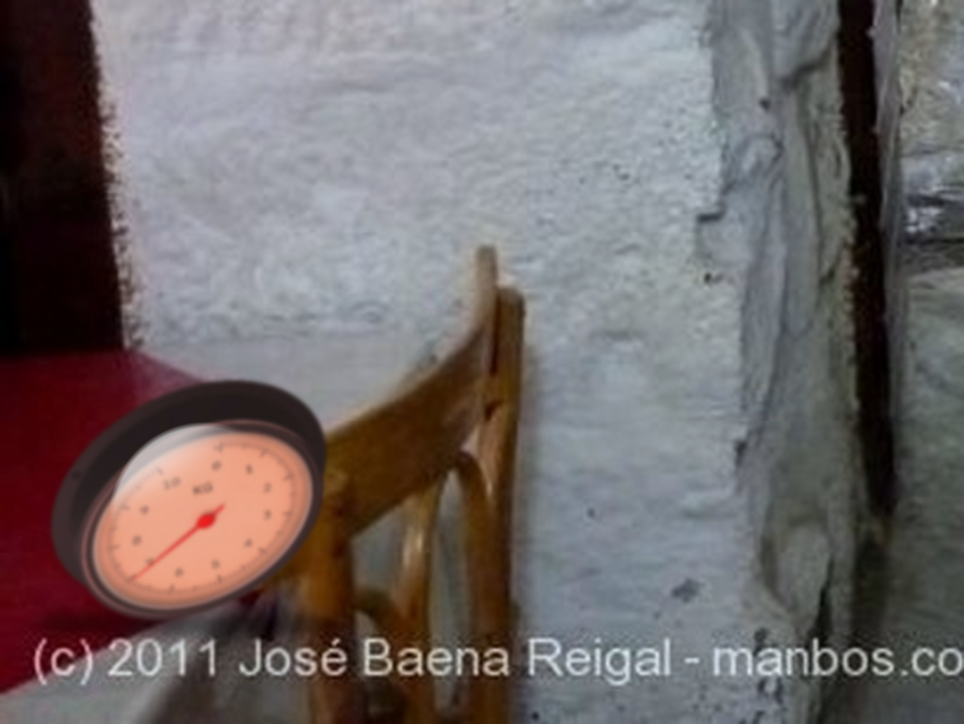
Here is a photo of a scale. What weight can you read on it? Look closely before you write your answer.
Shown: 7 kg
